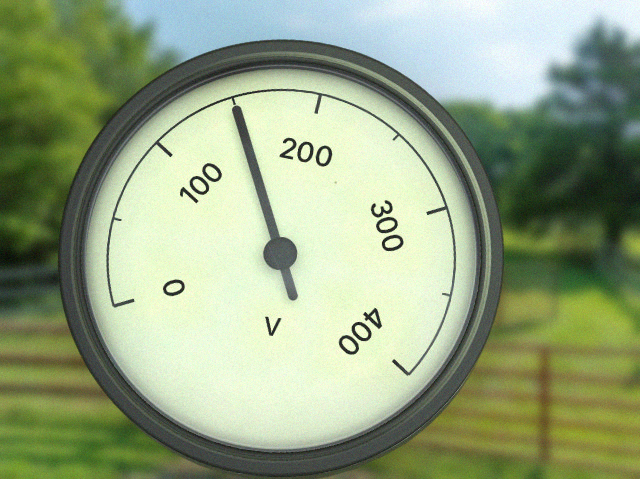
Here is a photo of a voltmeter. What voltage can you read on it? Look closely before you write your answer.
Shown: 150 V
